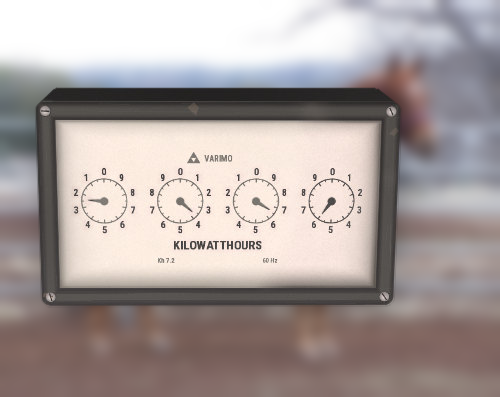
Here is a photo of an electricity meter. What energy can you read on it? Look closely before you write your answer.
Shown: 2366 kWh
